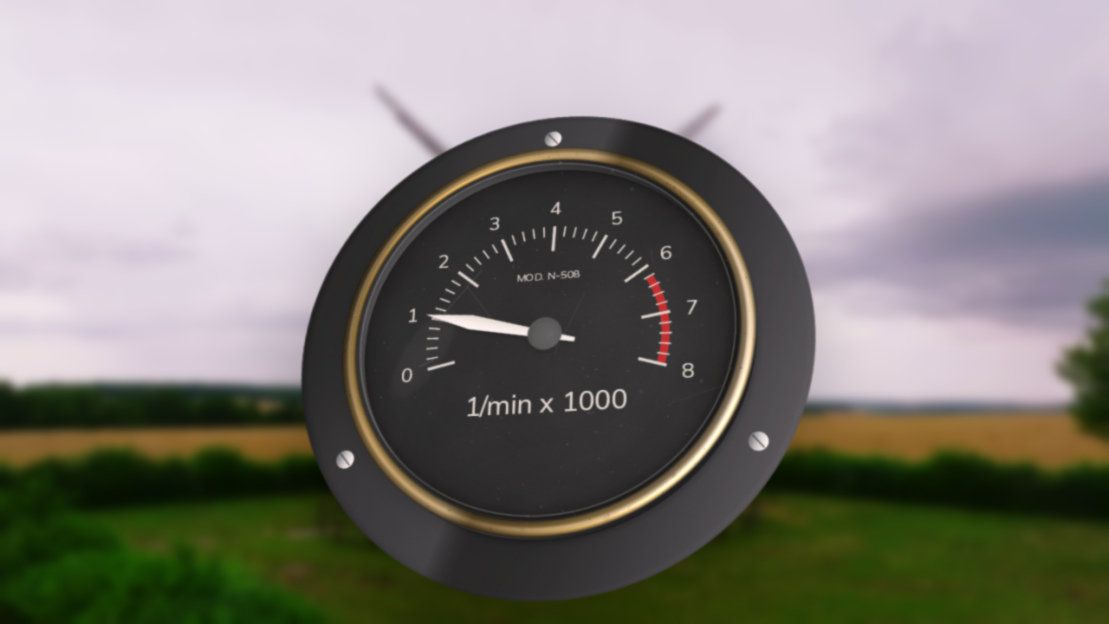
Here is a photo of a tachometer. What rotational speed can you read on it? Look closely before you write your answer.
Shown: 1000 rpm
